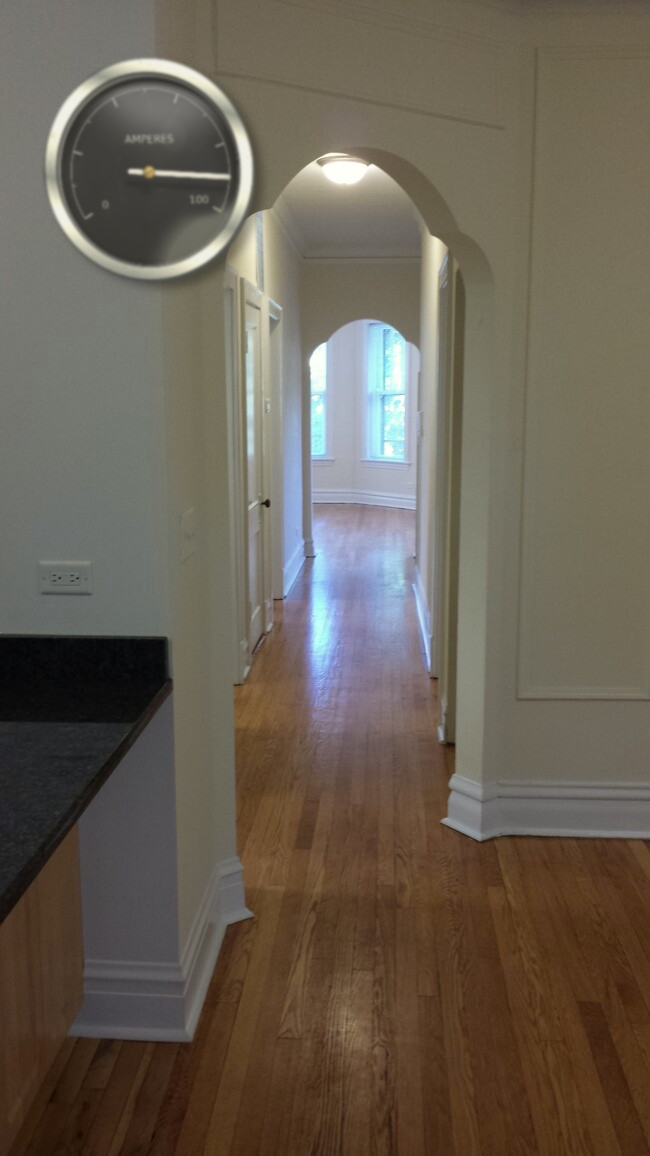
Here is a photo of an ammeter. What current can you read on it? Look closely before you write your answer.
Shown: 90 A
